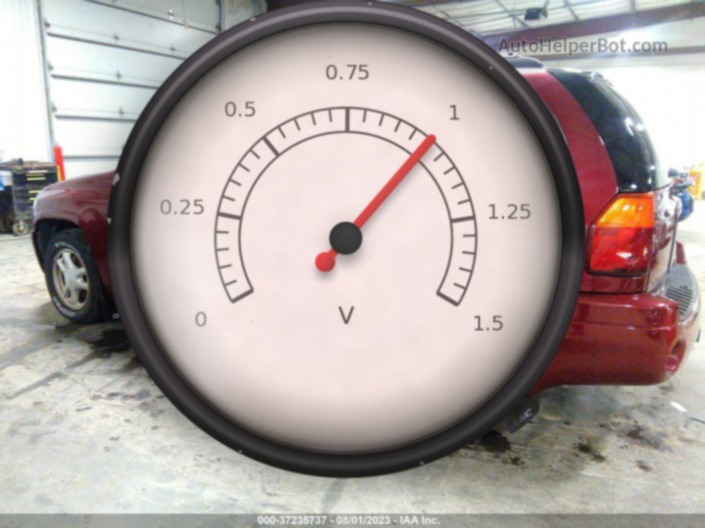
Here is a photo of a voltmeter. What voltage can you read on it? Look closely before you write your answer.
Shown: 1 V
